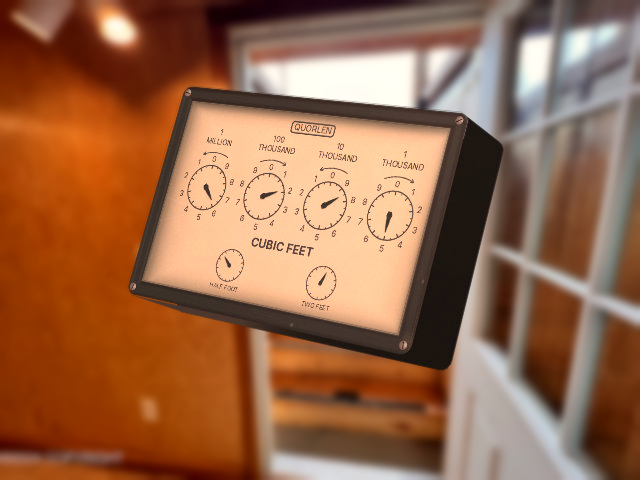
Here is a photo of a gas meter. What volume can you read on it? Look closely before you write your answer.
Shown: 618500 ft³
